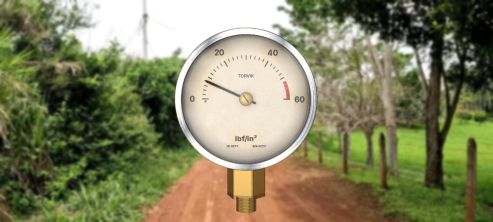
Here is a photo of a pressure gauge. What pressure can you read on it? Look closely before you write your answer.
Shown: 8 psi
